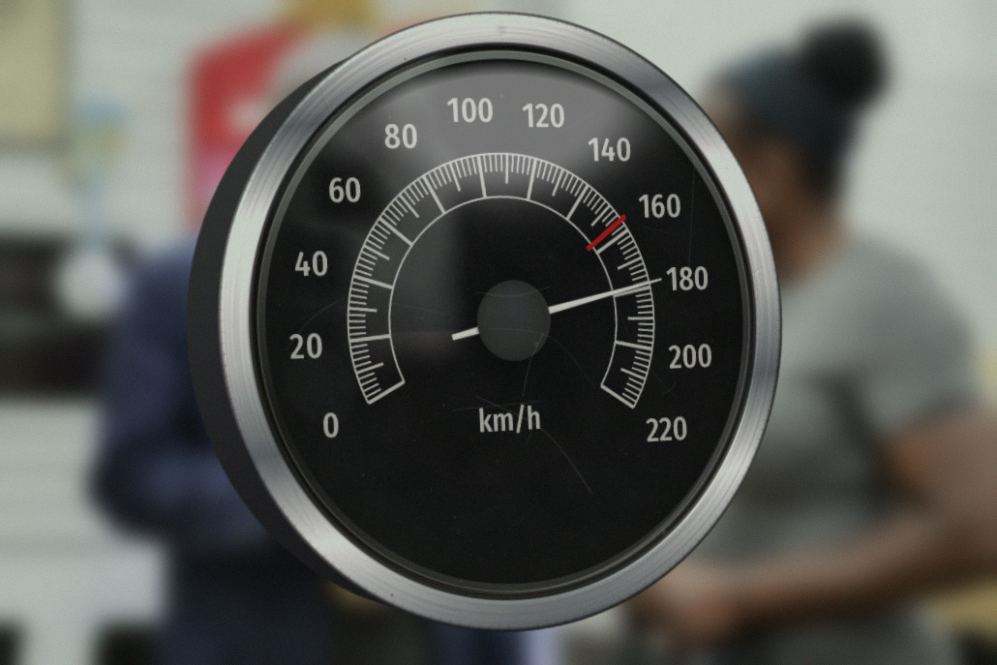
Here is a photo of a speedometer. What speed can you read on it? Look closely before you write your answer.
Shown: 178 km/h
